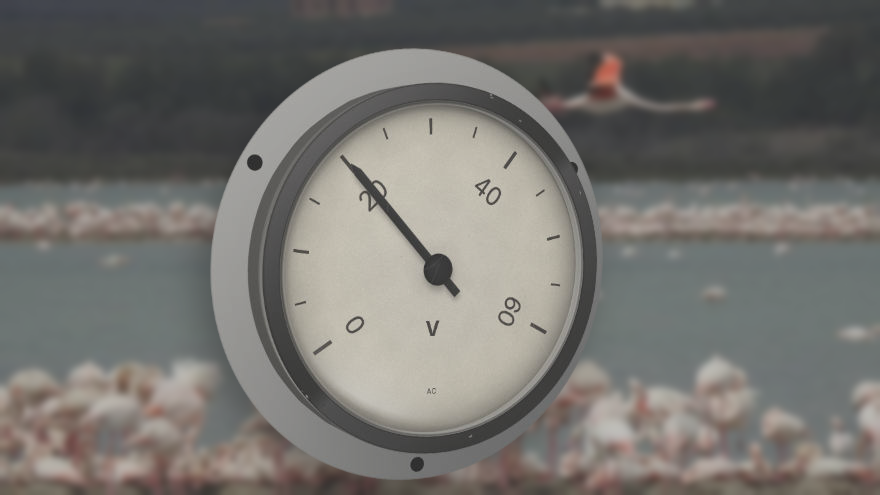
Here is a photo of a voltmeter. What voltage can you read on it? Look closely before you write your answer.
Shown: 20 V
